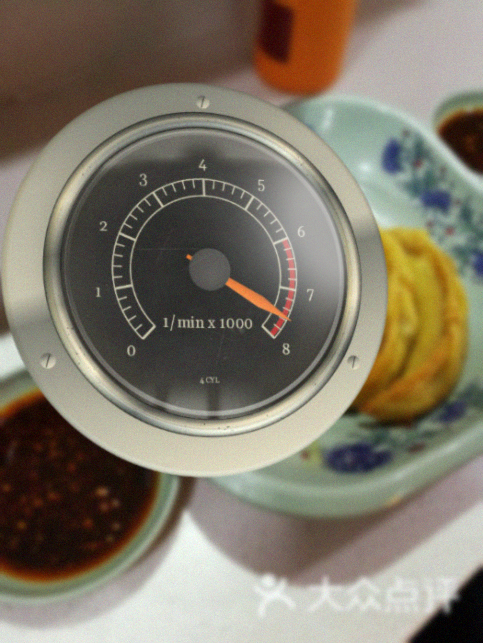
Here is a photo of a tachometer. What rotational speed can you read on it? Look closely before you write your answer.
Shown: 7600 rpm
